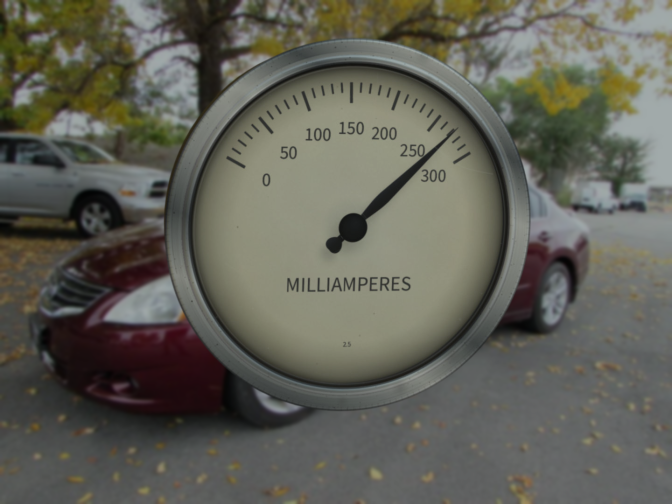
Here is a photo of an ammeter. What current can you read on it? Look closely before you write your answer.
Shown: 270 mA
